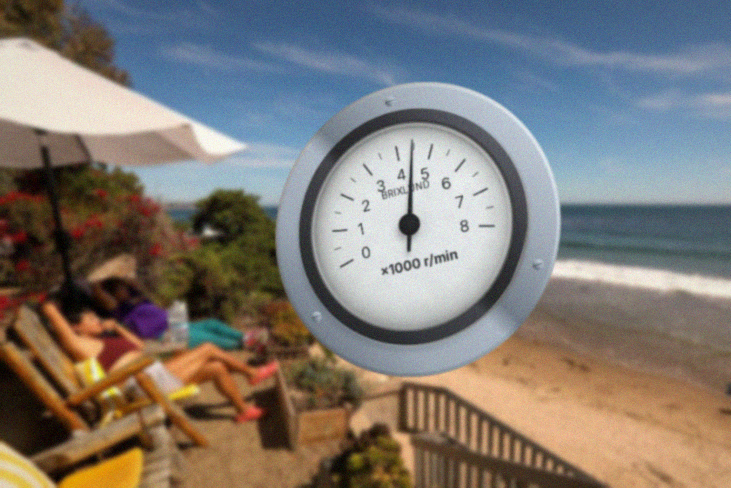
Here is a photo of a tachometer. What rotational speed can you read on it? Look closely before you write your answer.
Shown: 4500 rpm
